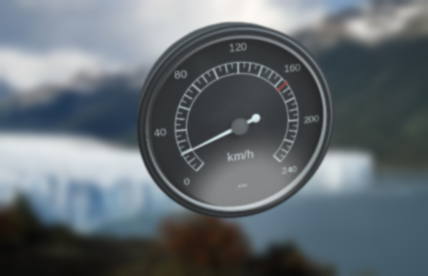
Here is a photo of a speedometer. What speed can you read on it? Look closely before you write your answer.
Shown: 20 km/h
